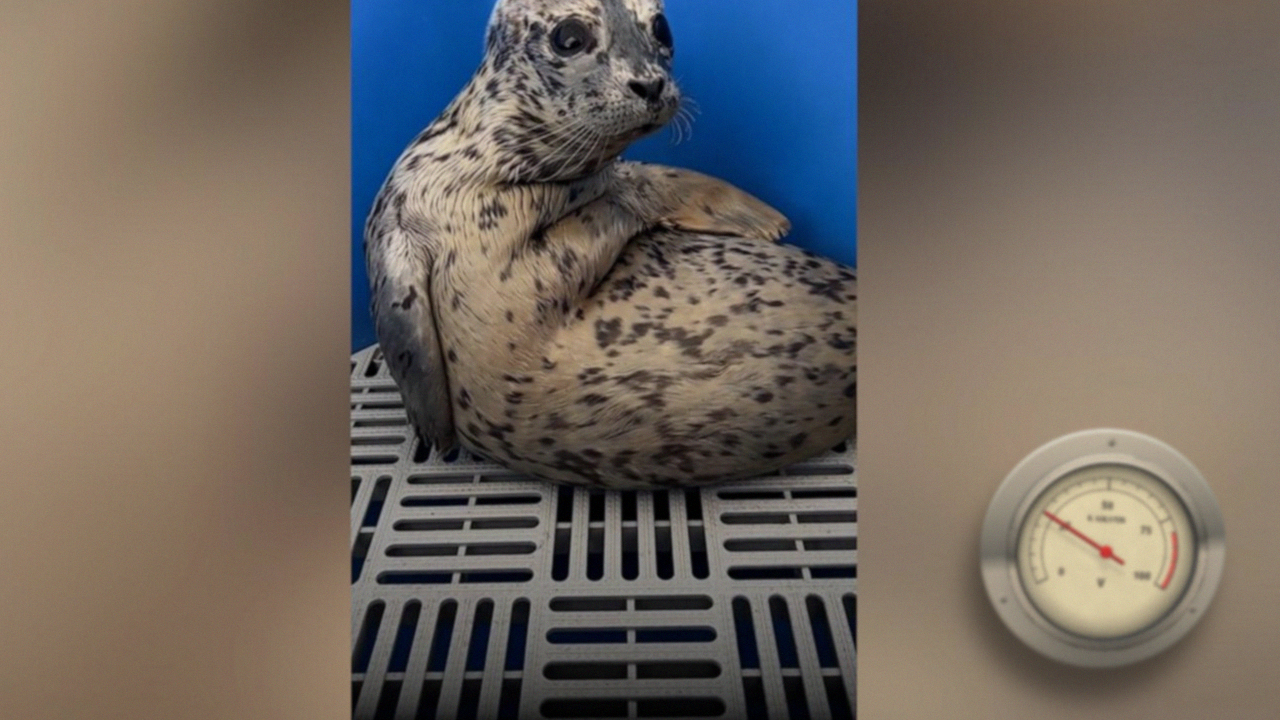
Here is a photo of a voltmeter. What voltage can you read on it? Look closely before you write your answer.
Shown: 25 V
